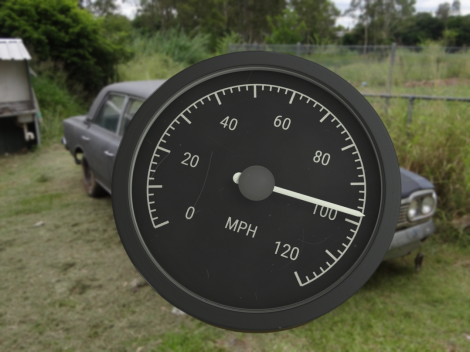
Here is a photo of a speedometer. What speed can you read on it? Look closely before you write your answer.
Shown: 98 mph
